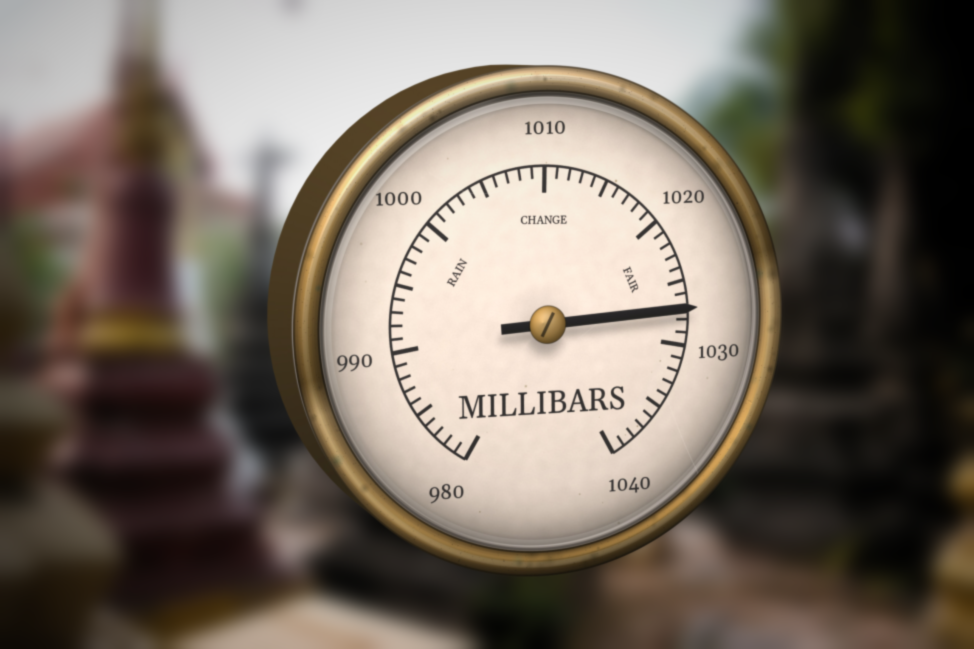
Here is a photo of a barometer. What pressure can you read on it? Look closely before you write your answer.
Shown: 1027 mbar
